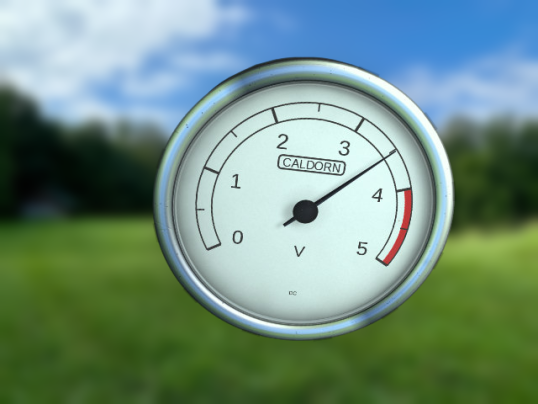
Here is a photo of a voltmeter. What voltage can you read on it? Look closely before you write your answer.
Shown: 3.5 V
